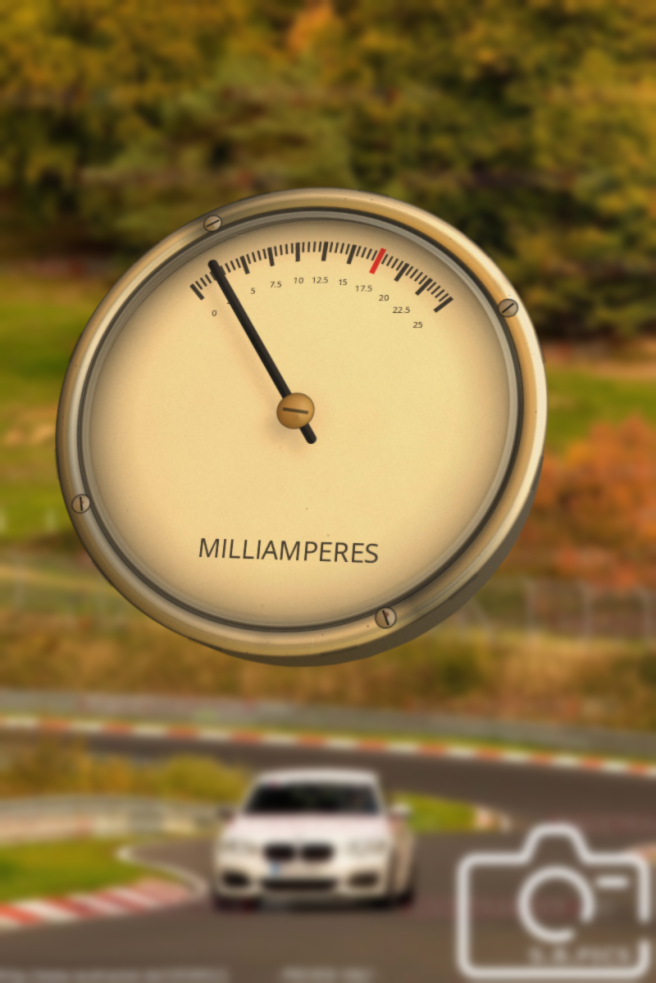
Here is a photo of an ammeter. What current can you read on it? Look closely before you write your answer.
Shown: 2.5 mA
